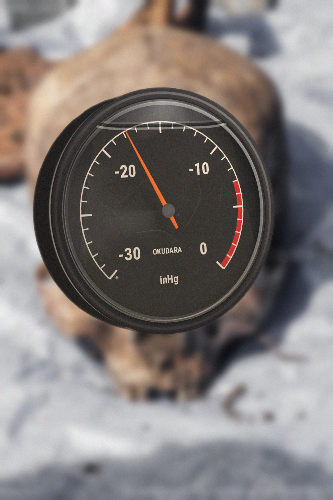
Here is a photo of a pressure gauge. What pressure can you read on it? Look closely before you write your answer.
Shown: -18 inHg
